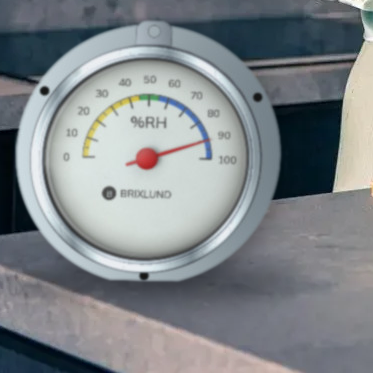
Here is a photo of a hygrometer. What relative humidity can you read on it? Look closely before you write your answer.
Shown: 90 %
